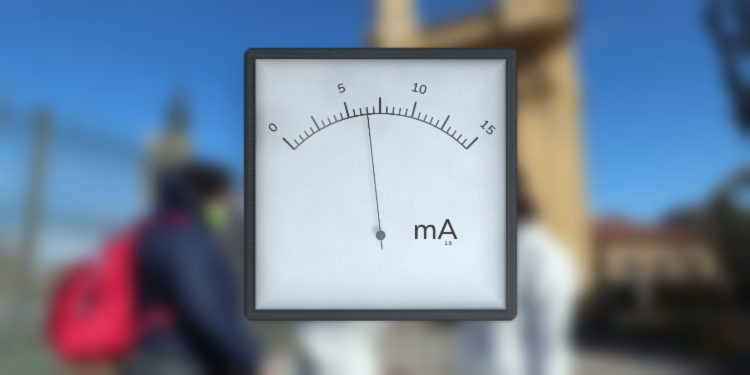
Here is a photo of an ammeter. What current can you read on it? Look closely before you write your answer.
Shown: 6.5 mA
